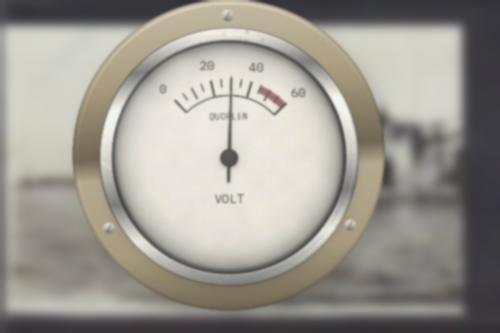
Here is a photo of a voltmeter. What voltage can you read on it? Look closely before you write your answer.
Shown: 30 V
